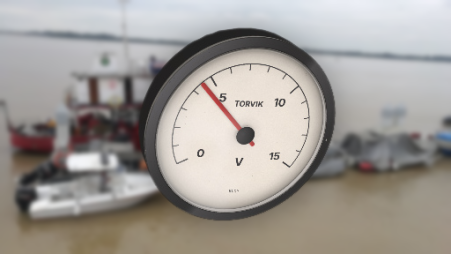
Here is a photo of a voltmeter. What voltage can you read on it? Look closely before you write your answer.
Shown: 4.5 V
